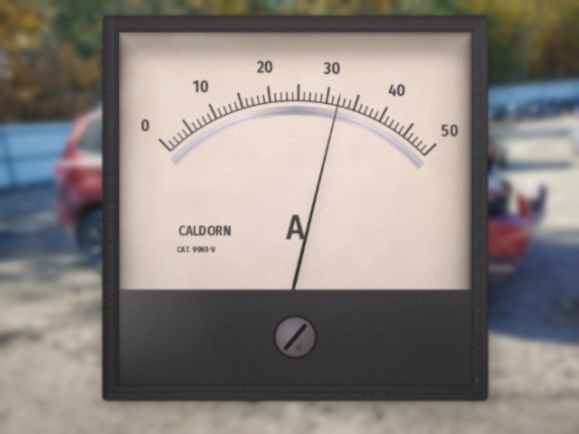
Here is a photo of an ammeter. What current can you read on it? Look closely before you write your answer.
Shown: 32 A
